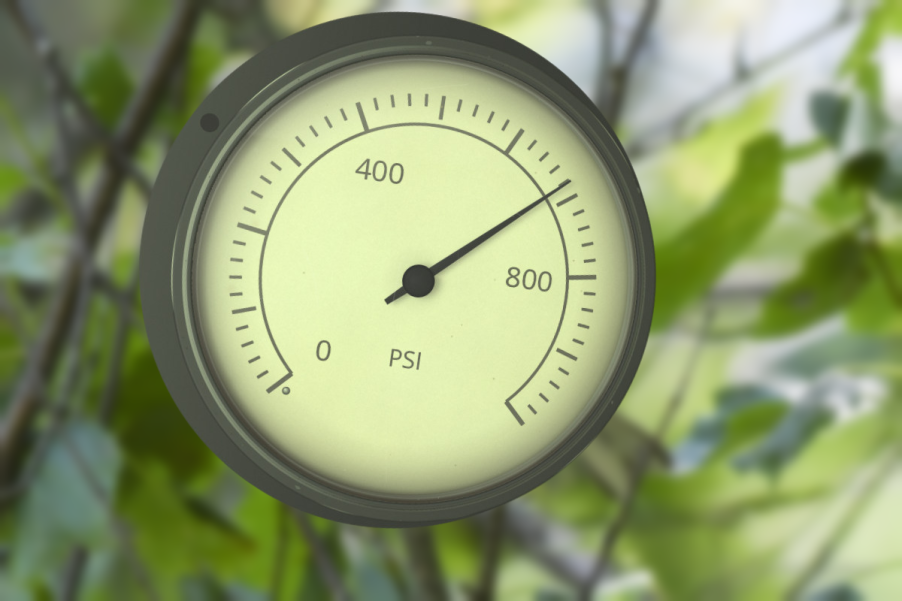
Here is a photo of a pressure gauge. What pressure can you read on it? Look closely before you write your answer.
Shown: 680 psi
